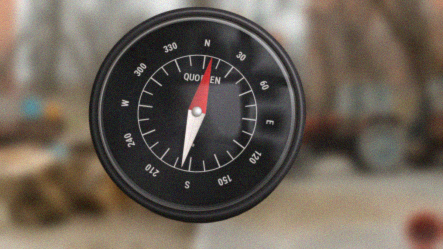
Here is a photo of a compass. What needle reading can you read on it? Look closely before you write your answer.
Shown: 7.5 °
